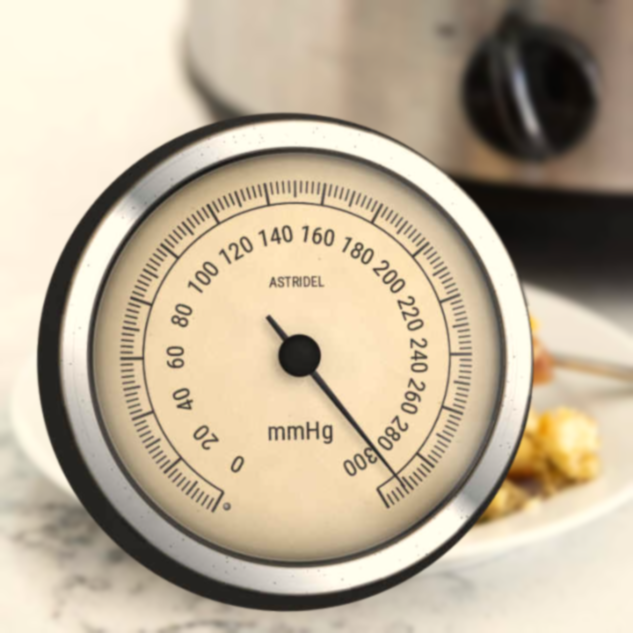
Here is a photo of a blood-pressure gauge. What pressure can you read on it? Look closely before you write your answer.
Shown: 292 mmHg
